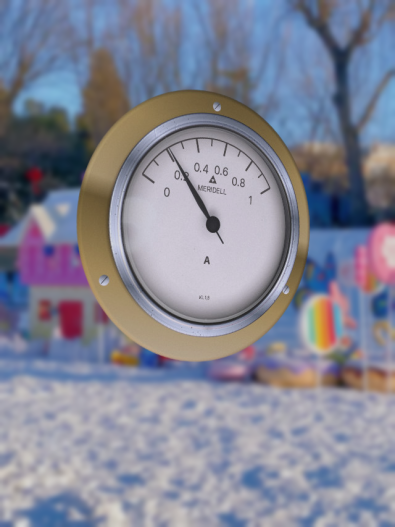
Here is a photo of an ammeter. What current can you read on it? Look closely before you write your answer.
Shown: 0.2 A
